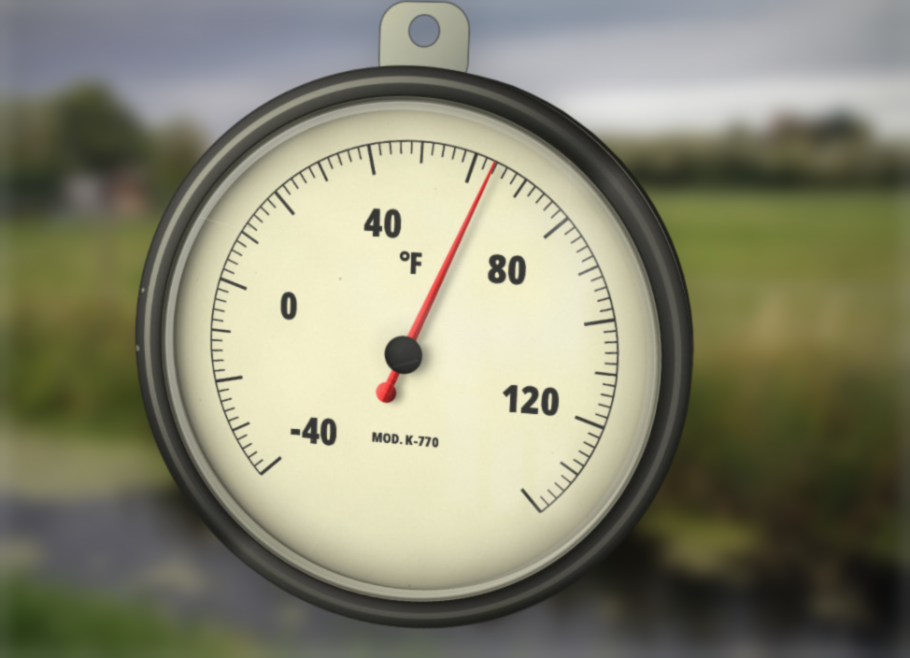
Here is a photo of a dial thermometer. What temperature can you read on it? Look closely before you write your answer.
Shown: 64 °F
